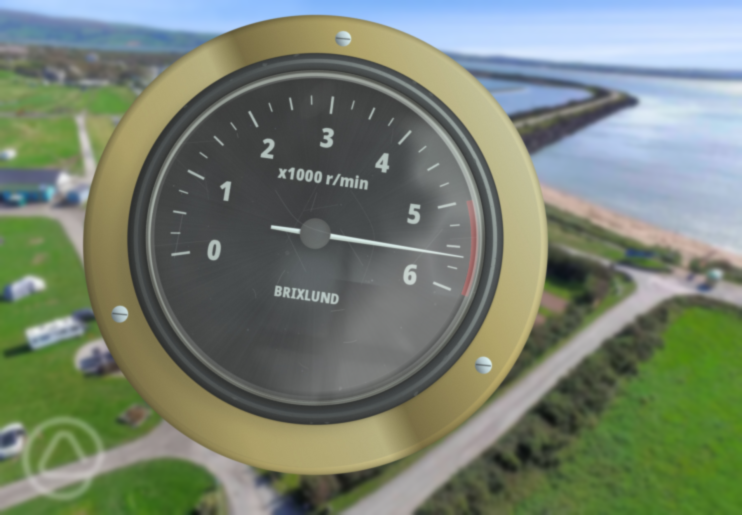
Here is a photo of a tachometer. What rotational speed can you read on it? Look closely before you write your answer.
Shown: 5625 rpm
